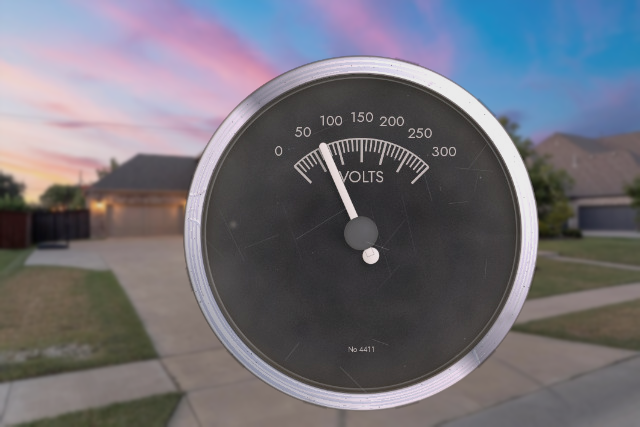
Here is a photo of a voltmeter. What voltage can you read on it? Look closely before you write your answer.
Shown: 70 V
